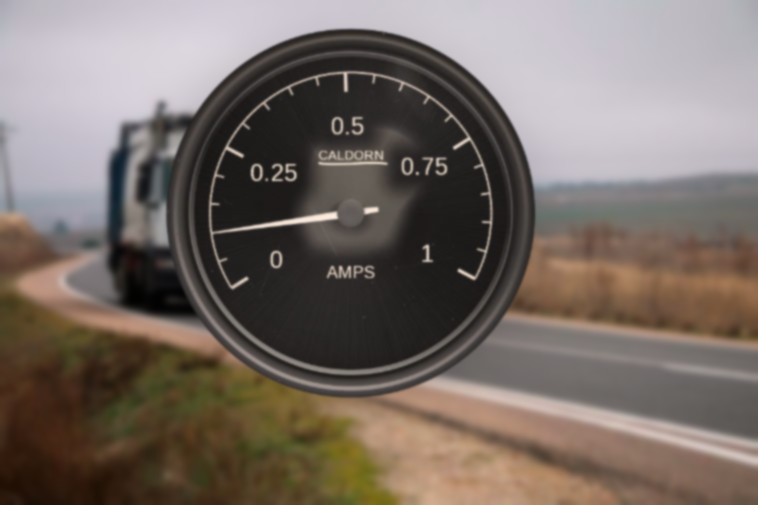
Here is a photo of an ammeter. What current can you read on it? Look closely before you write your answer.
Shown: 0.1 A
